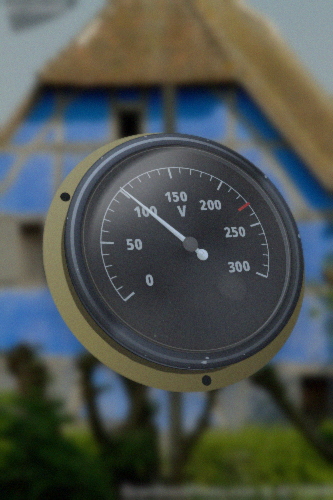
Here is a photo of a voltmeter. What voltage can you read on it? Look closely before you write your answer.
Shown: 100 V
